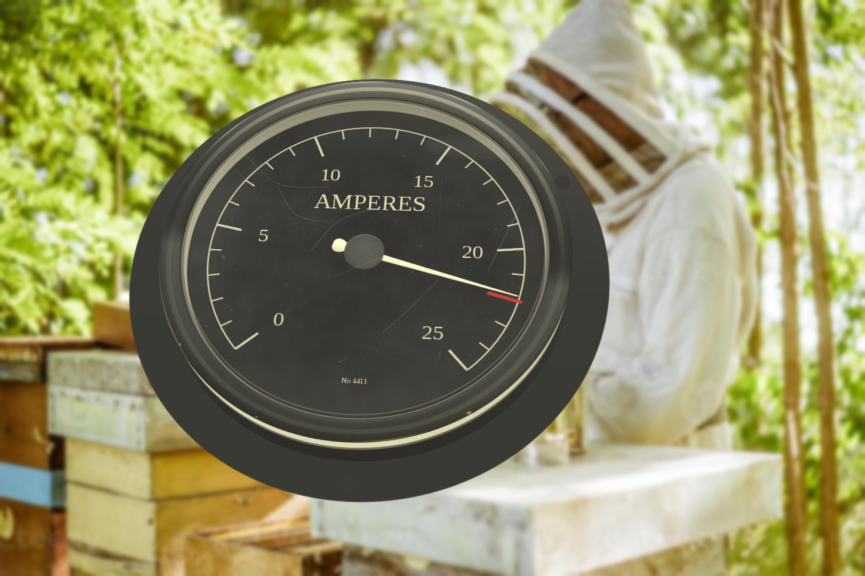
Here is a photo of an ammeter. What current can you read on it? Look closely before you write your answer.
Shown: 22 A
